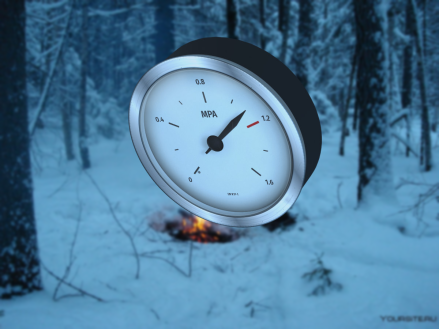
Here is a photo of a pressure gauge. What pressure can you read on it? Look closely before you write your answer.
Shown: 1.1 MPa
